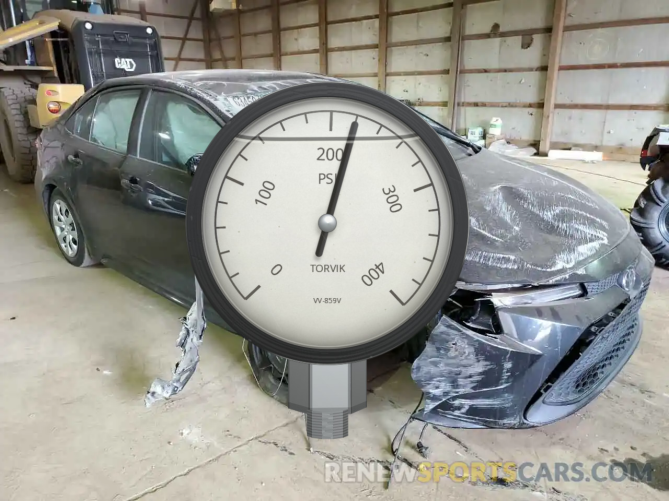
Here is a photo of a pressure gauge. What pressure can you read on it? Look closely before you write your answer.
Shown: 220 psi
